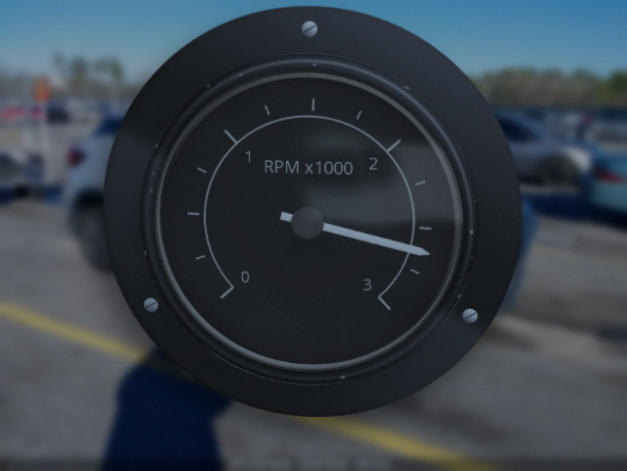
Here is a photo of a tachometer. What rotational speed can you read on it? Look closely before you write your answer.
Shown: 2625 rpm
